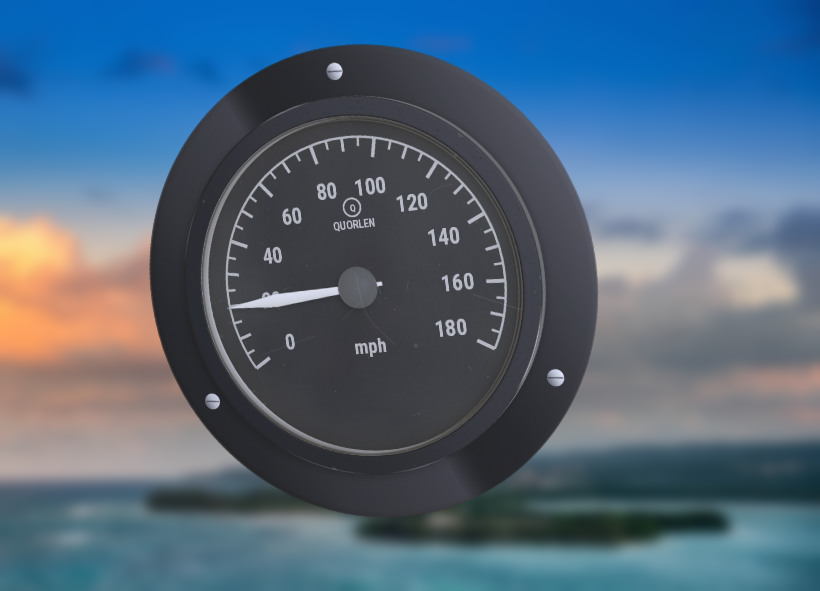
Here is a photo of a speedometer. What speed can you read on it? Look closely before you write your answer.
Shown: 20 mph
